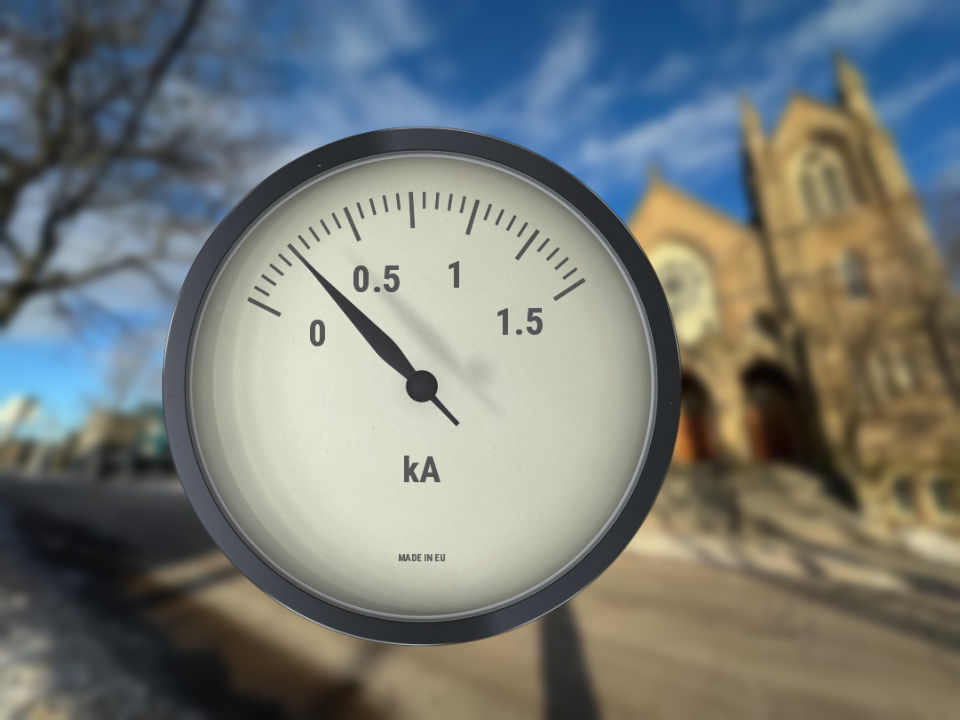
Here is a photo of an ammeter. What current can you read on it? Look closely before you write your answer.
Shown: 0.25 kA
